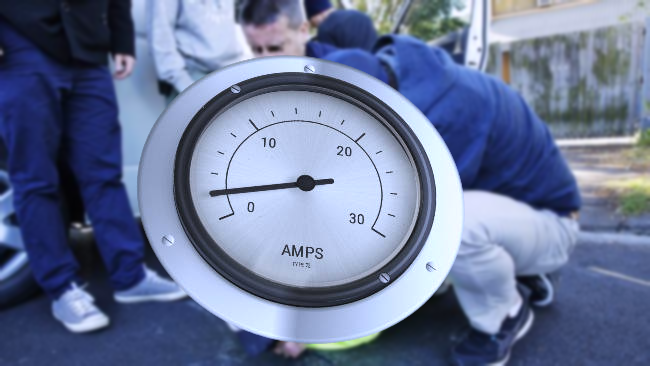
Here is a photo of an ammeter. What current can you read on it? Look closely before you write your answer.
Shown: 2 A
